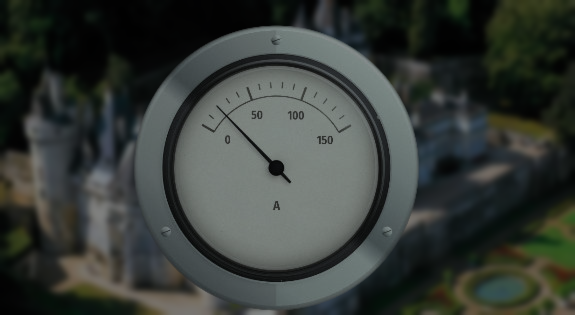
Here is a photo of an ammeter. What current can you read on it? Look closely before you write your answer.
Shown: 20 A
